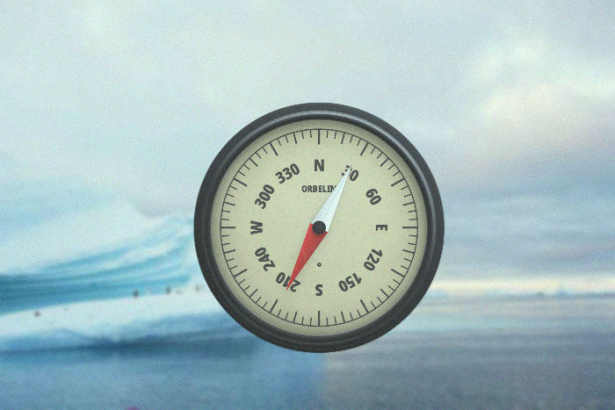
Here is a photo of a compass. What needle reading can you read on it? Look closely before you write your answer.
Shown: 207.5 °
